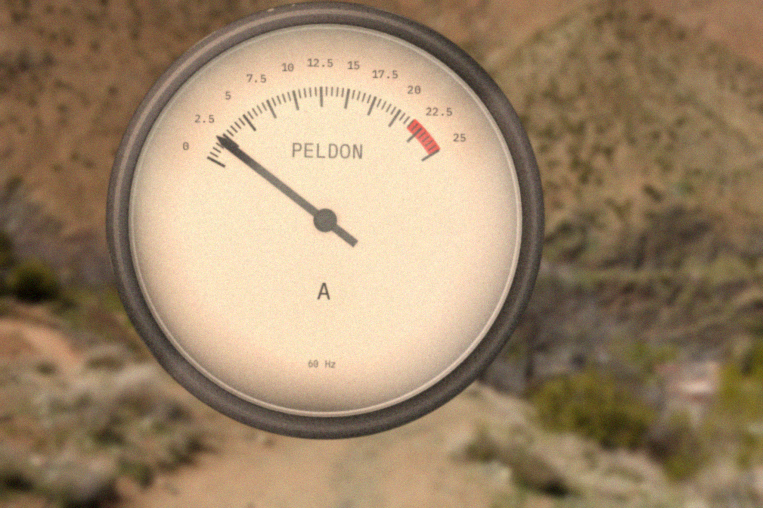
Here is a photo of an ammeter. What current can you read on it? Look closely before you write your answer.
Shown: 2 A
